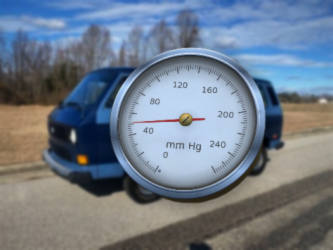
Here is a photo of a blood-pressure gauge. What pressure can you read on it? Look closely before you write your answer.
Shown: 50 mmHg
